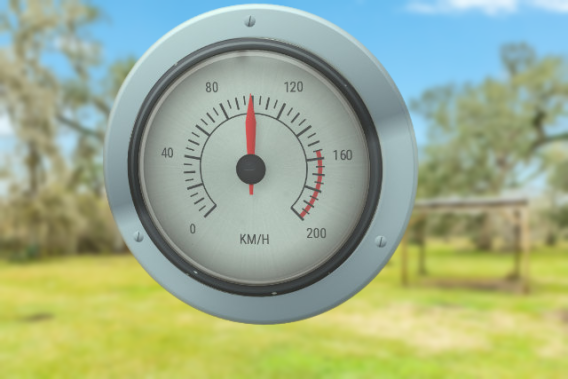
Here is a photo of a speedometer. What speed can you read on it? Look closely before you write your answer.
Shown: 100 km/h
